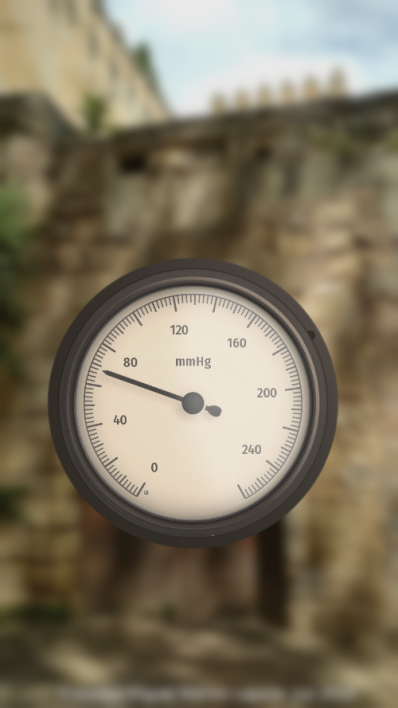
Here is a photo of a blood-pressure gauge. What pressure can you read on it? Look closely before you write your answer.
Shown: 68 mmHg
